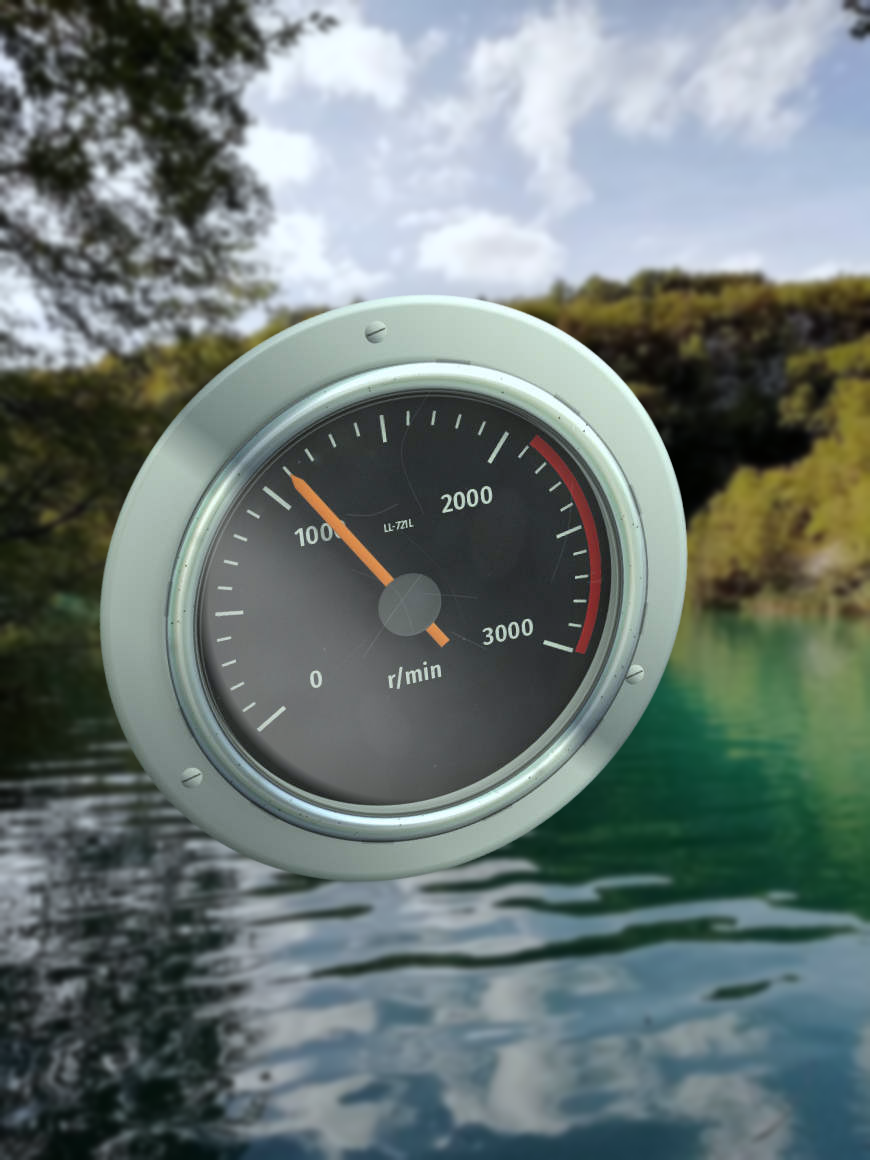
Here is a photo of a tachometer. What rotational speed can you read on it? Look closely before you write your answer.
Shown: 1100 rpm
